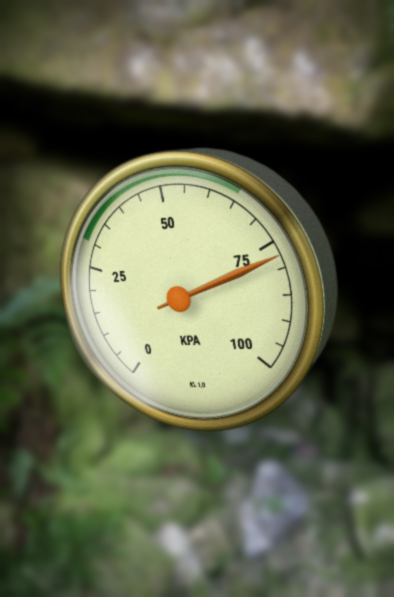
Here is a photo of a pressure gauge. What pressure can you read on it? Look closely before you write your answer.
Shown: 77.5 kPa
